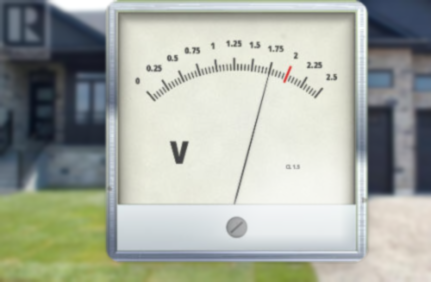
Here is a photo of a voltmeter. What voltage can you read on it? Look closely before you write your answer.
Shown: 1.75 V
